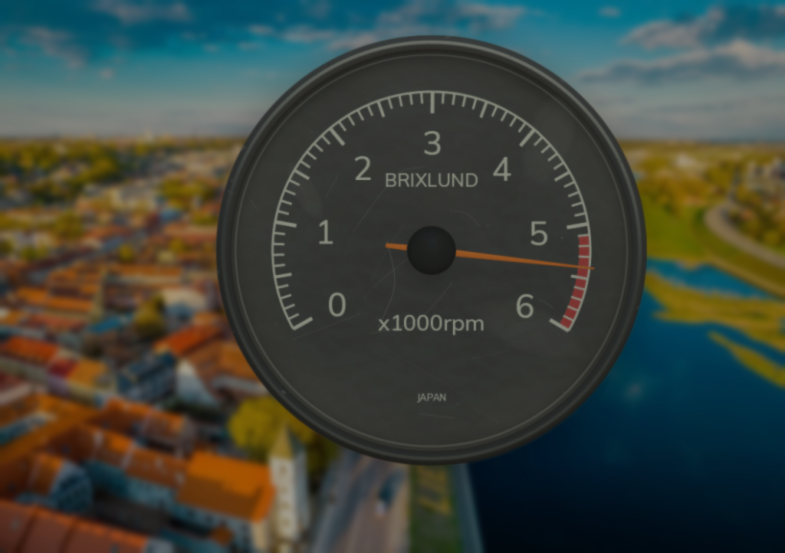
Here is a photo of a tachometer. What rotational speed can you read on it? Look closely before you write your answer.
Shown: 5400 rpm
